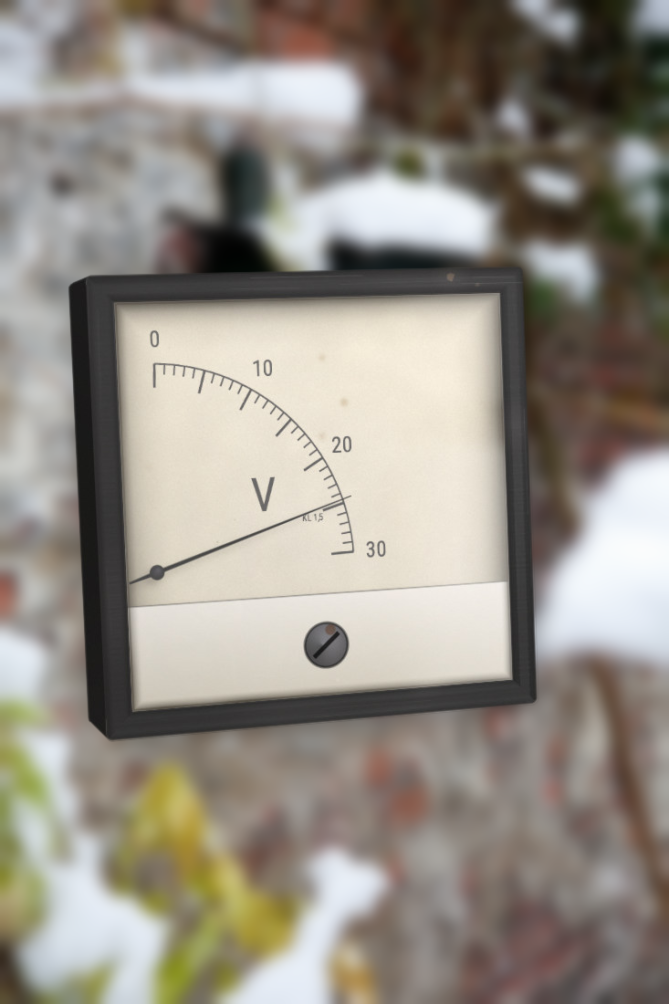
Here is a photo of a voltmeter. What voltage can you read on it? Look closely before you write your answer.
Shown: 24.5 V
